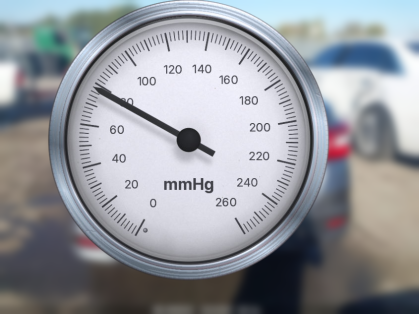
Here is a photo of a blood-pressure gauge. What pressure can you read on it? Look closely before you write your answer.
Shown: 78 mmHg
